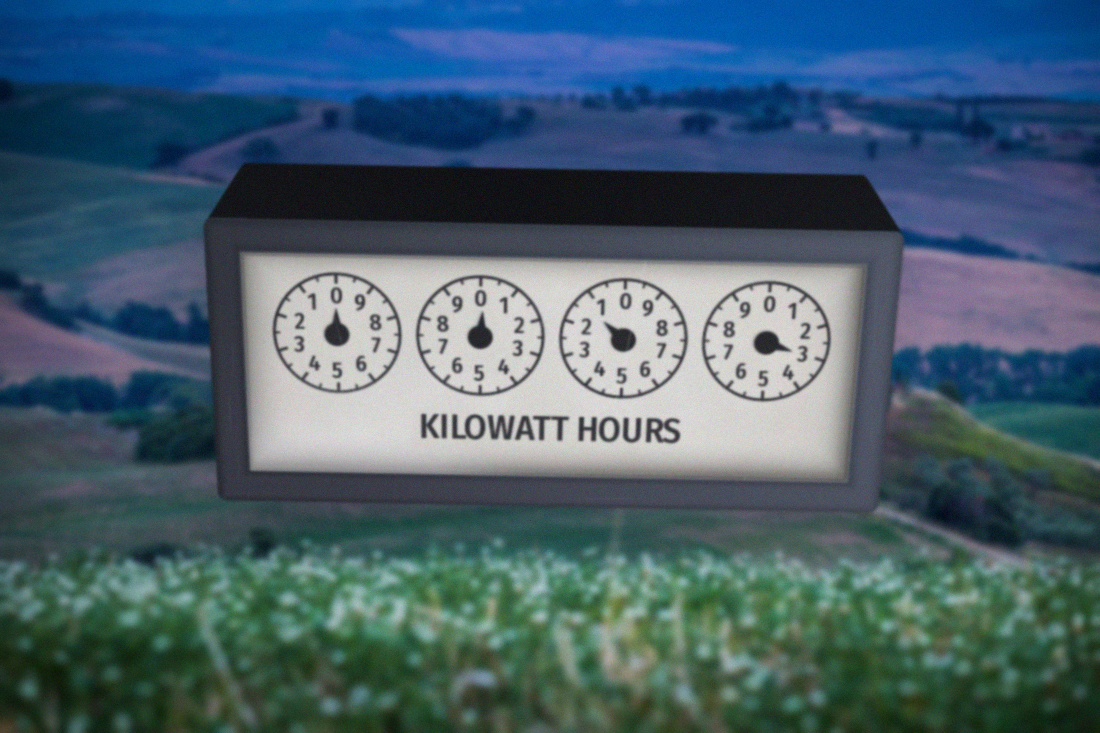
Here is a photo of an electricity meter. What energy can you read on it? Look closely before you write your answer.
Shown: 13 kWh
